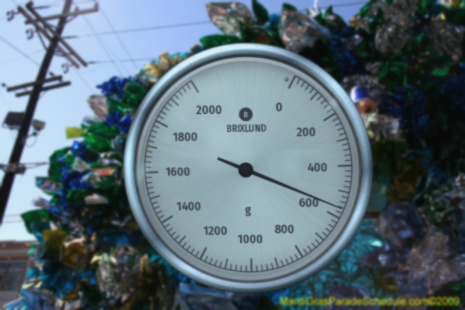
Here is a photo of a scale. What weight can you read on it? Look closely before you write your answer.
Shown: 560 g
